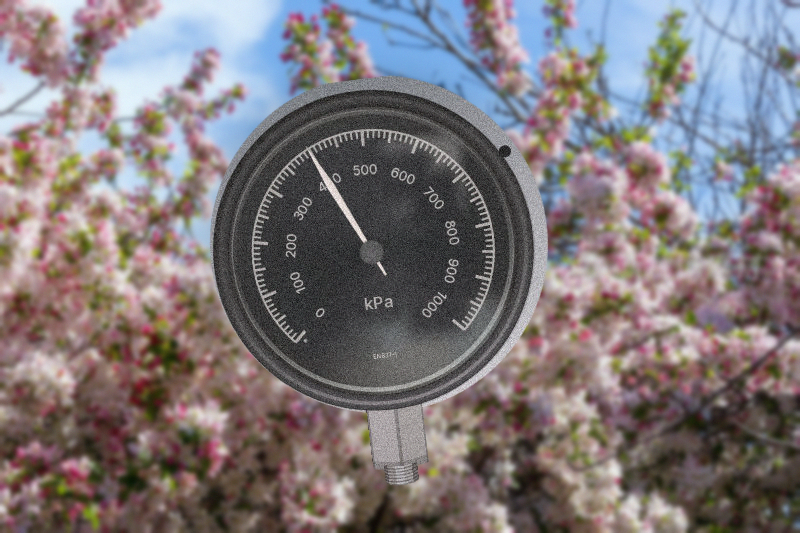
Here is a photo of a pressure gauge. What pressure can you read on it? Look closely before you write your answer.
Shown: 400 kPa
